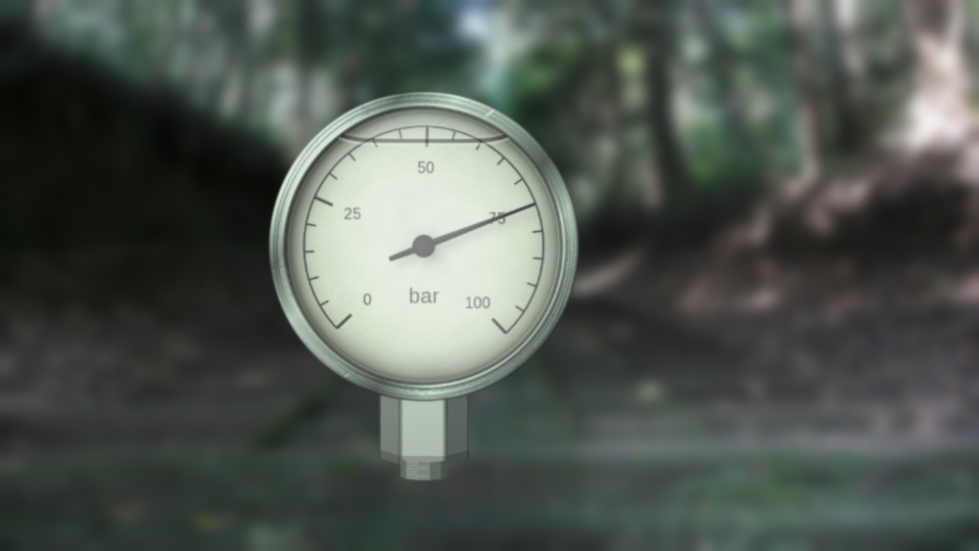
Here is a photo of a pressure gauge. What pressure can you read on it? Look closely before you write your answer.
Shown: 75 bar
